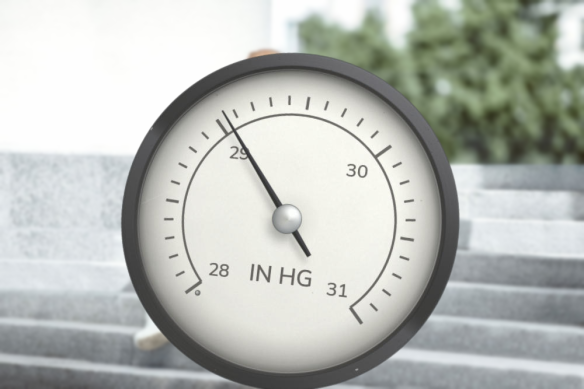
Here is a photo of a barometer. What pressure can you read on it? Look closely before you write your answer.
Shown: 29.05 inHg
